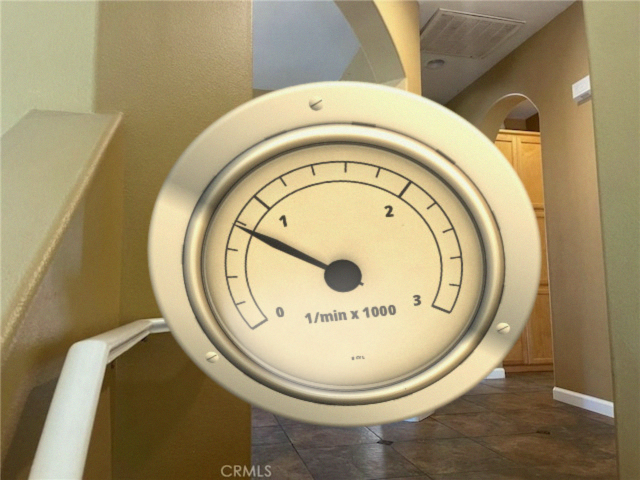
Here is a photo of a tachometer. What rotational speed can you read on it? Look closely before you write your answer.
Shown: 800 rpm
